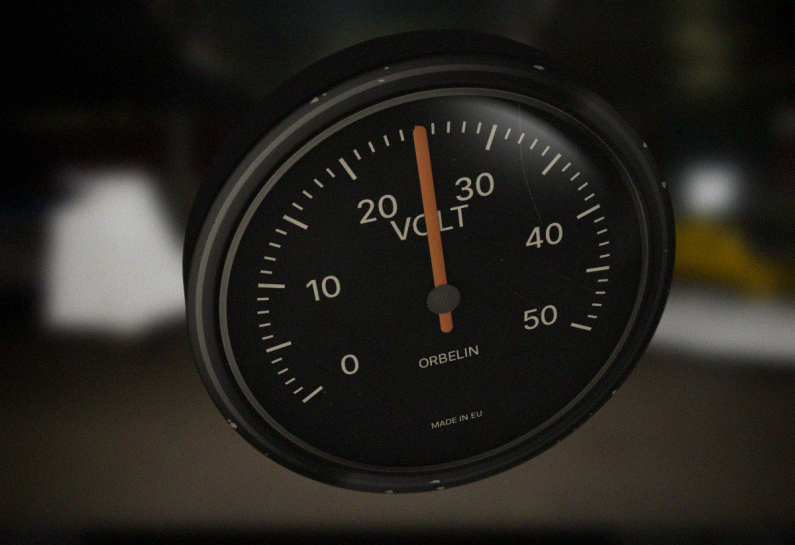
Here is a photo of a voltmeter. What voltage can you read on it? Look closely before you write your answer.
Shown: 25 V
